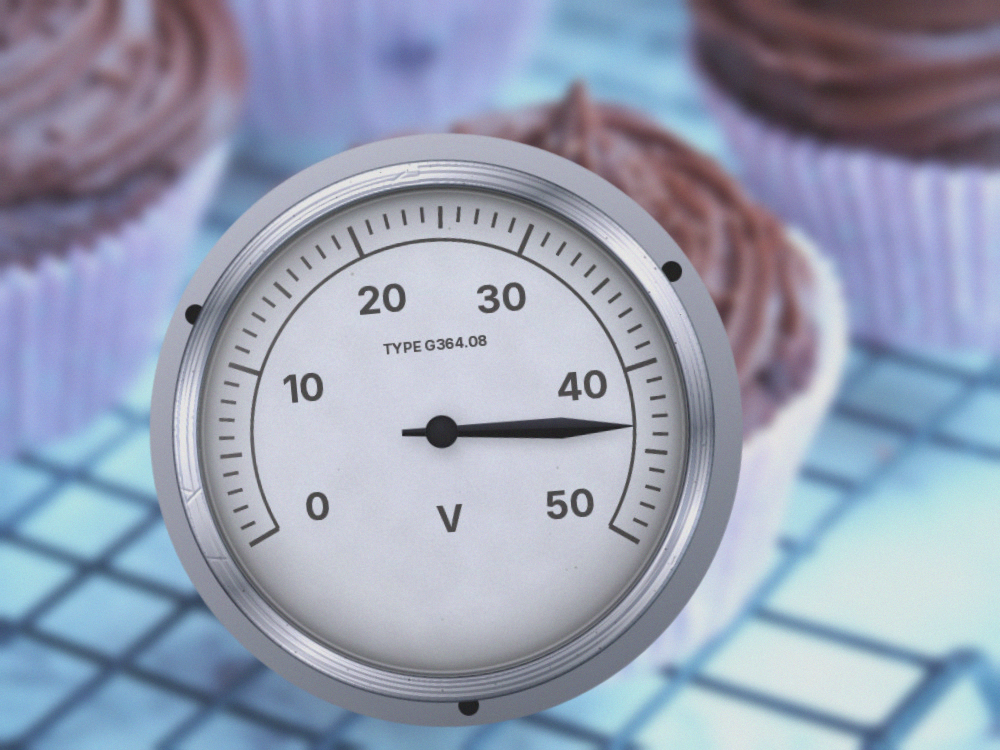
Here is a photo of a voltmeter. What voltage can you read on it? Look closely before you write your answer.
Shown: 43.5 V
